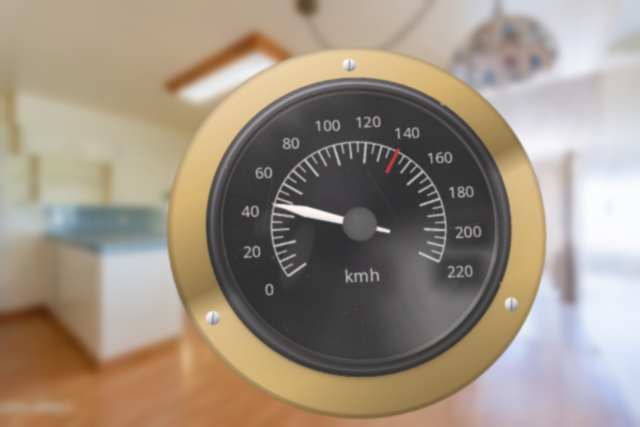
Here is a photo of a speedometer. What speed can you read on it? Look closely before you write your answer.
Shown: 45 km/h
